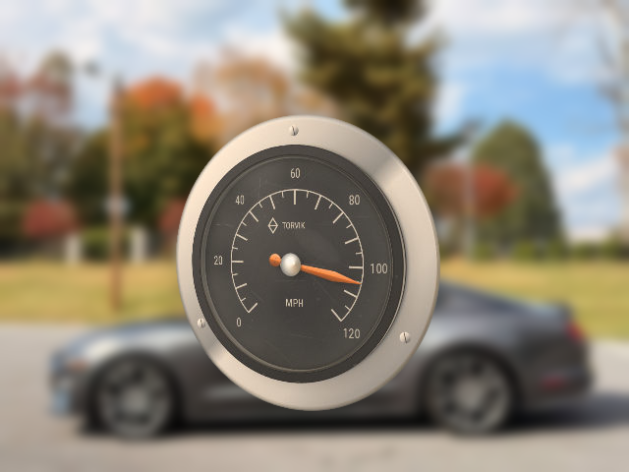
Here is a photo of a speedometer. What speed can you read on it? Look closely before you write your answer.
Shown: 105 mph
